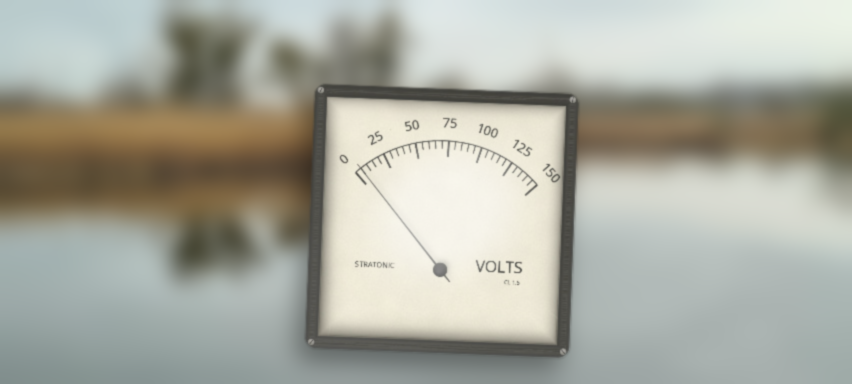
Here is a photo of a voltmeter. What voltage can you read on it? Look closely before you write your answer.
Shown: 5 V
